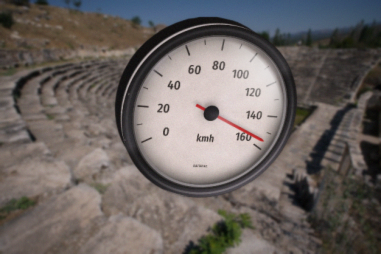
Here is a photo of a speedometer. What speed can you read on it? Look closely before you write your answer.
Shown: 155 km/h
